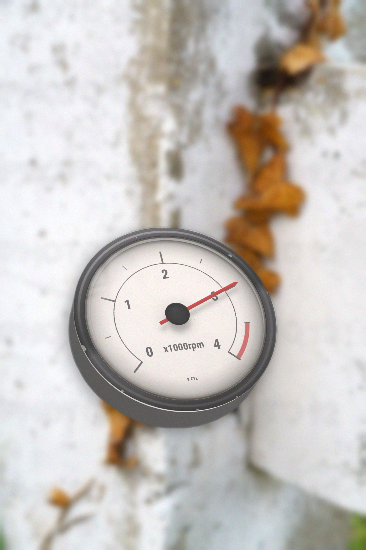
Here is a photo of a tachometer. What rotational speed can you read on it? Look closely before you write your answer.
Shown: 3000 rpm
